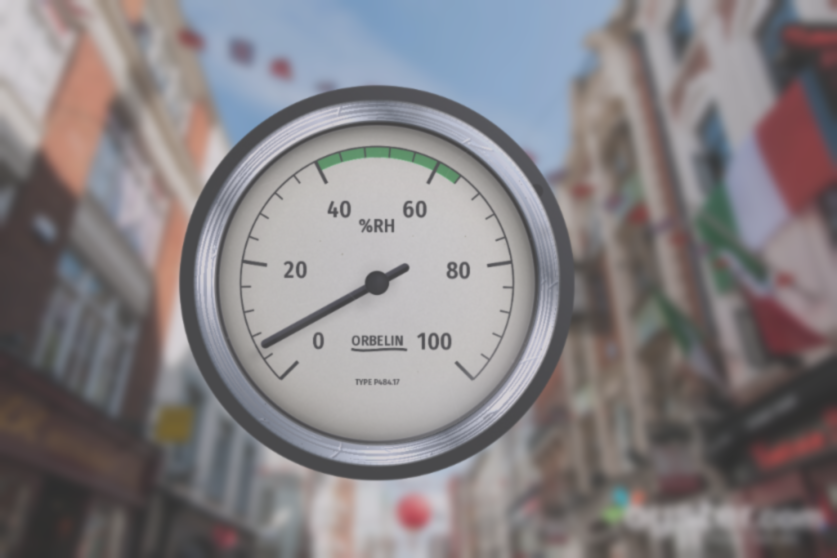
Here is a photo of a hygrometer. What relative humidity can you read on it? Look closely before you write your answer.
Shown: 6 %
